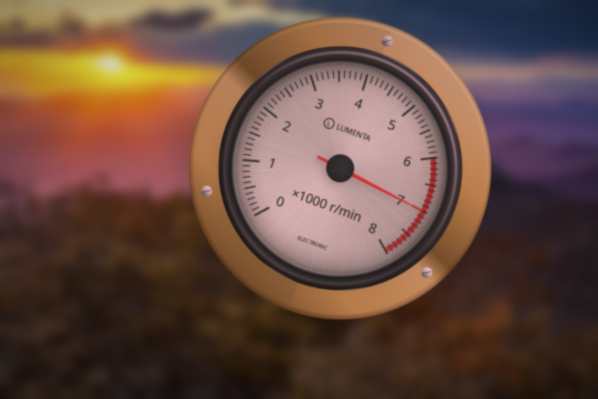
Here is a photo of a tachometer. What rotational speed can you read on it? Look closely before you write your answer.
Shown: 7000 rpm
